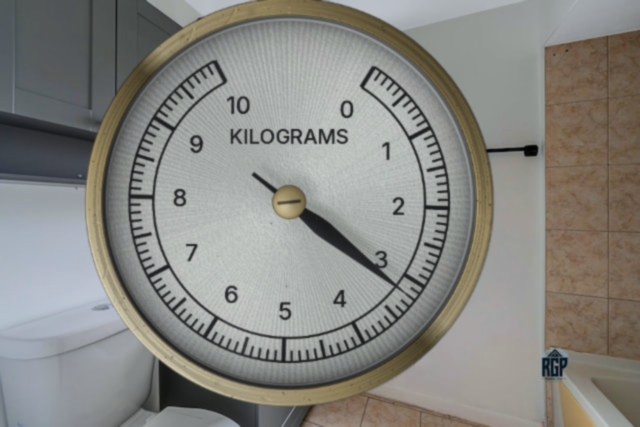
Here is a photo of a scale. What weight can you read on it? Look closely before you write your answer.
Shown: 3.2 kg
